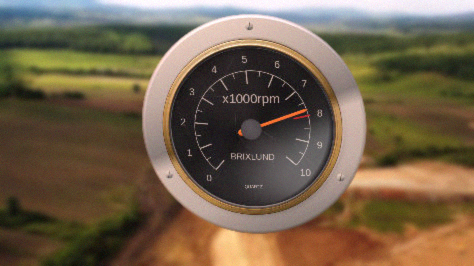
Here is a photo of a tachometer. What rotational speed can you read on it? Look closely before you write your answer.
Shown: 7750 rpm
